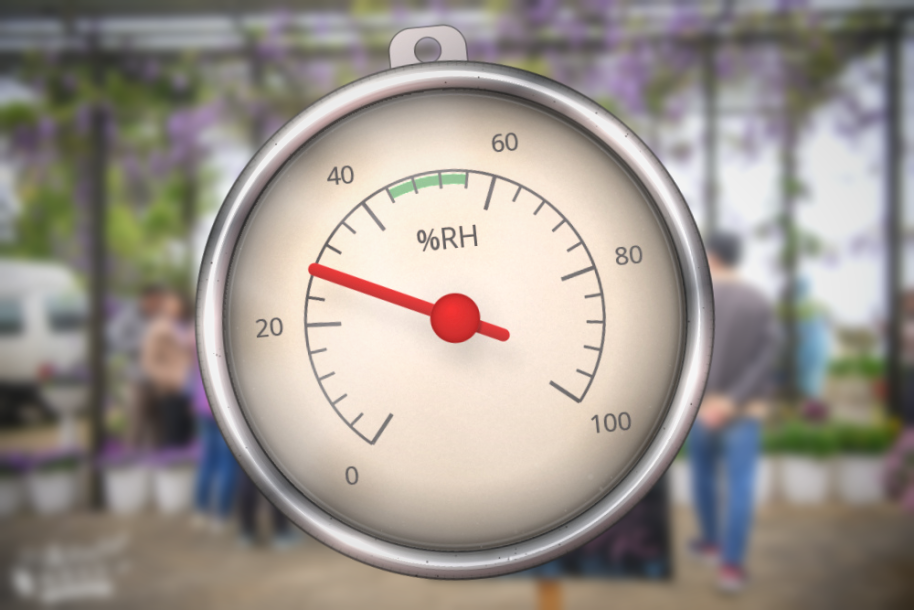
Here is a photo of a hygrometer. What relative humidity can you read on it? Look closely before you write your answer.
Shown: 28 %
